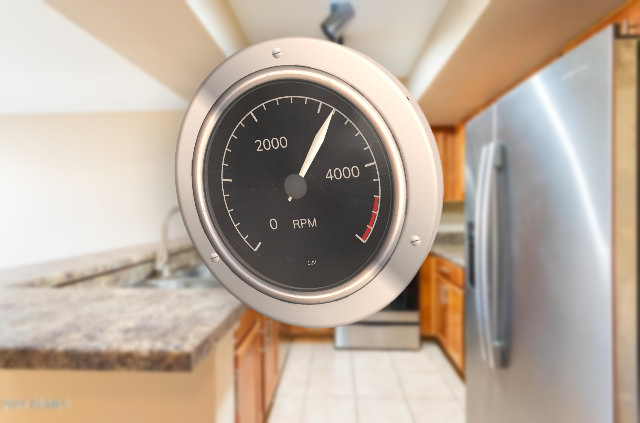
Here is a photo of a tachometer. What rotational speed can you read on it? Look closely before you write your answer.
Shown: 3200 rpm
